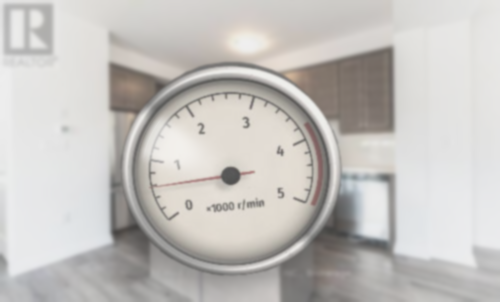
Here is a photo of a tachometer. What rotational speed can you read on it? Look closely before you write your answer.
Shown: 600 rpm
